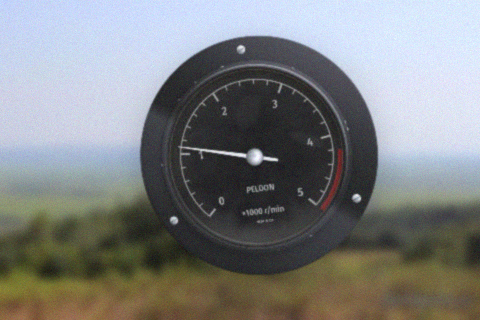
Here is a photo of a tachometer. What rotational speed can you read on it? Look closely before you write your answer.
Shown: 1100 rpm
